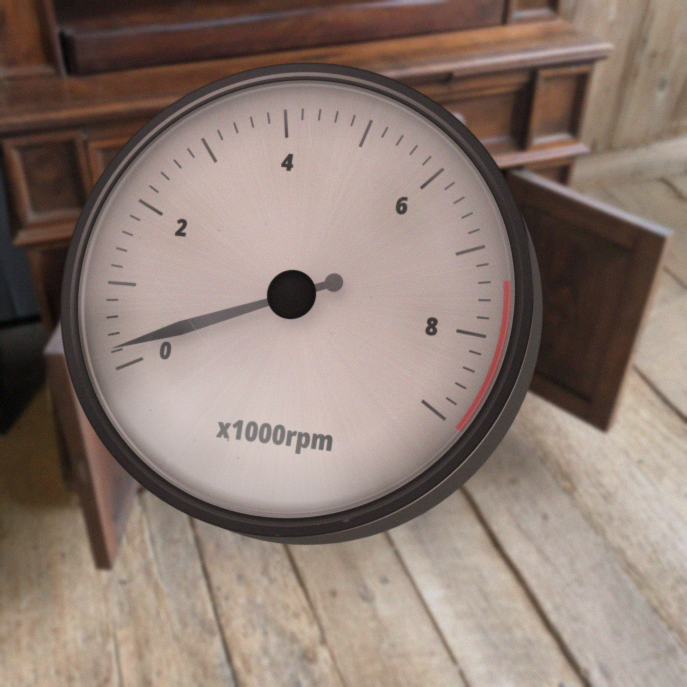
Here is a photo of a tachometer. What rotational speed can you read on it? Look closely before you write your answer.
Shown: 200 rpm
